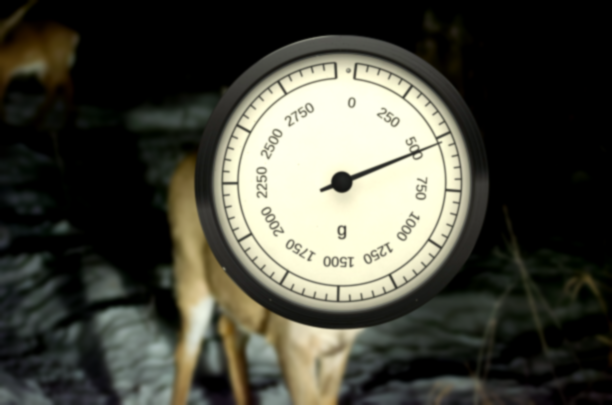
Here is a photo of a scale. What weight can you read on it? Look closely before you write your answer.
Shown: 525 g
